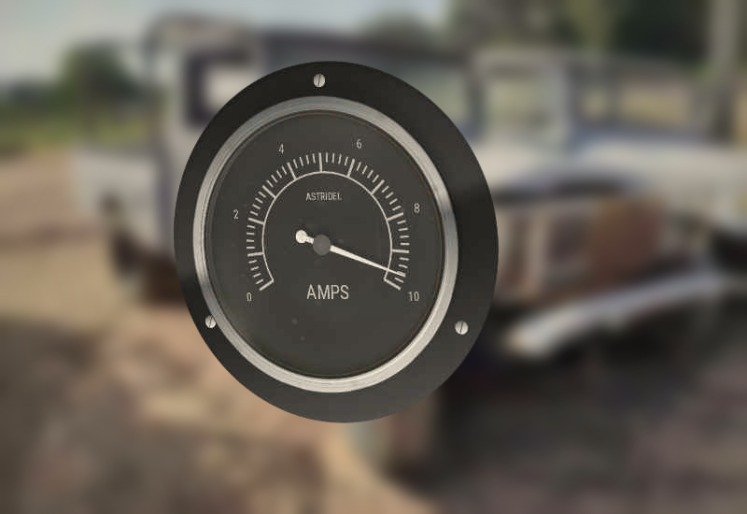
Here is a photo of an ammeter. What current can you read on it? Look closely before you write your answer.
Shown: 9.6 A
